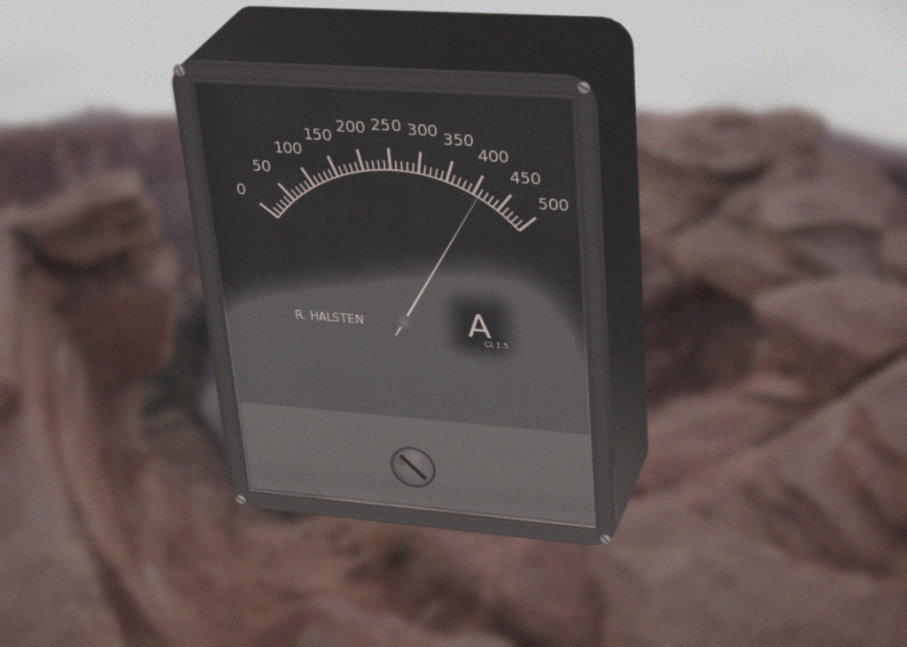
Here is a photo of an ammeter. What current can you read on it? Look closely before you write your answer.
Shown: 410 A
